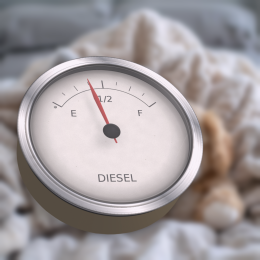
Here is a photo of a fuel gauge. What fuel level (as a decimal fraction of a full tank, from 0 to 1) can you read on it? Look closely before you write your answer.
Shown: 0.375
